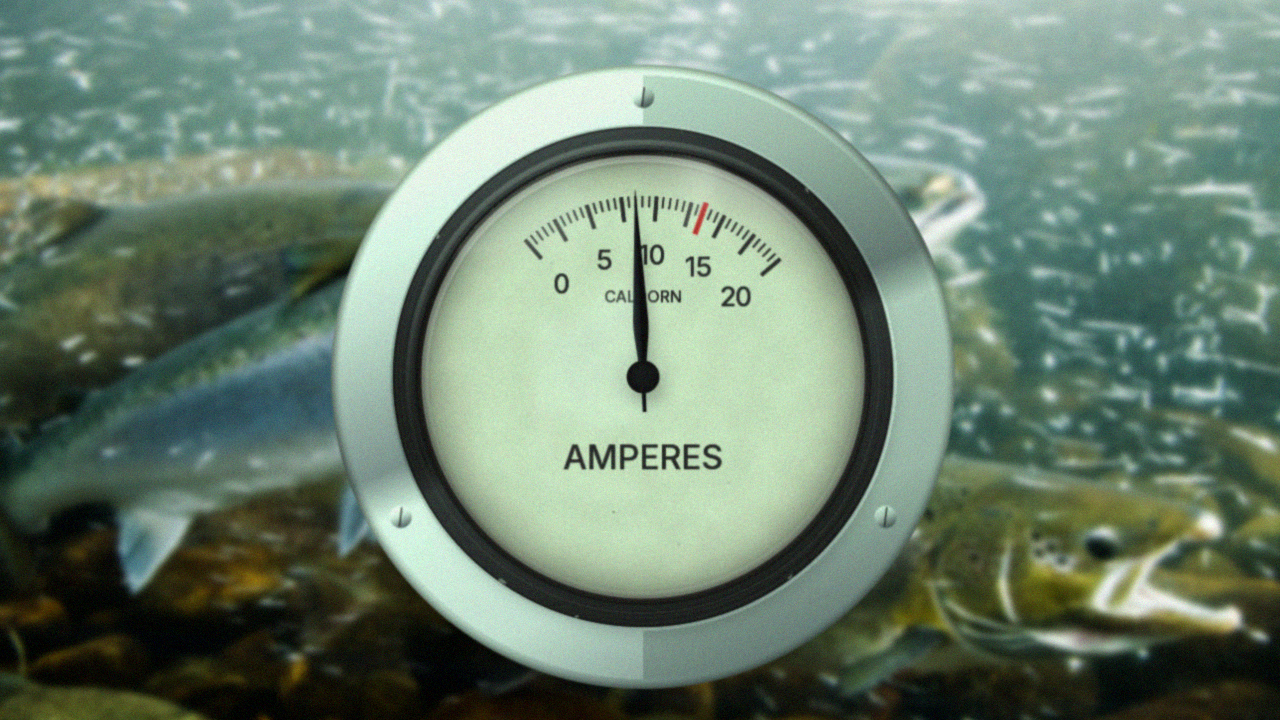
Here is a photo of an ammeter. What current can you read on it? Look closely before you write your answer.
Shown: 8.5 A
